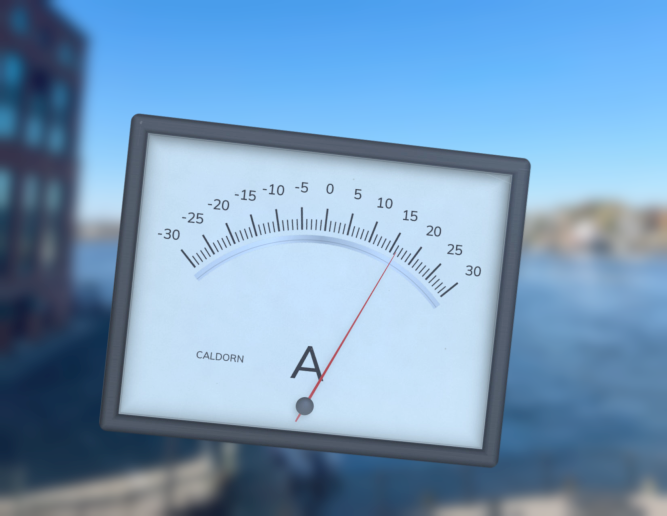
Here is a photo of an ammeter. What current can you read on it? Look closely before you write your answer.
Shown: 16 A
